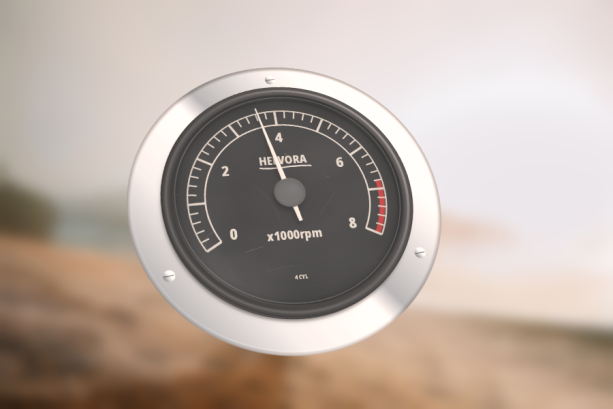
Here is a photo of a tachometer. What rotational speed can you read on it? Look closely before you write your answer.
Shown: 3600 rpm
